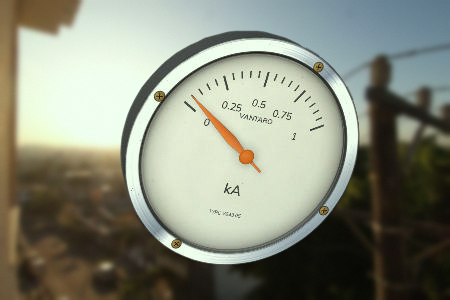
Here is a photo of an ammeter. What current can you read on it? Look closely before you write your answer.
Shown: 0.05 kA
